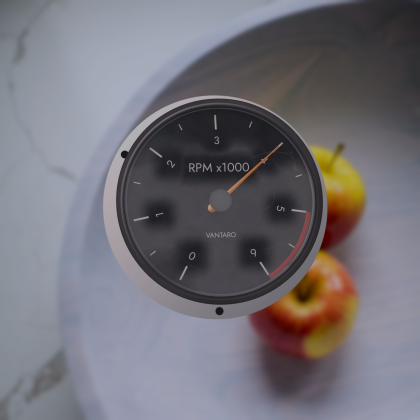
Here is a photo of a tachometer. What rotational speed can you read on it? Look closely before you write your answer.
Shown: 4000 rpm
